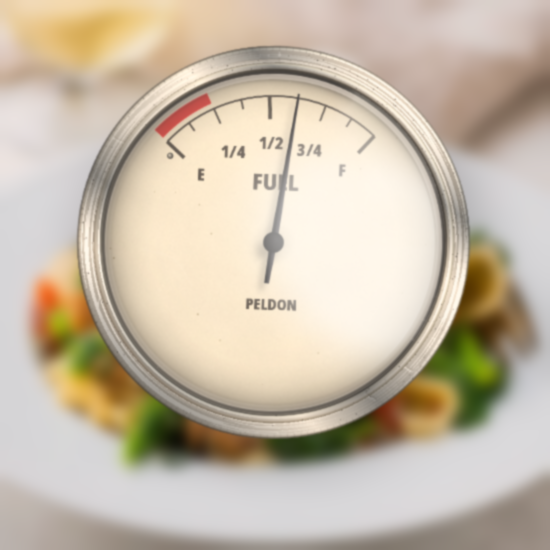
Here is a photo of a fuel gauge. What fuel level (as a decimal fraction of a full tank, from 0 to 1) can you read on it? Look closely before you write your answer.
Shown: 0.625
